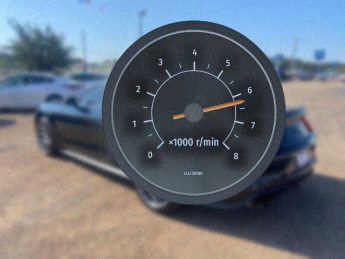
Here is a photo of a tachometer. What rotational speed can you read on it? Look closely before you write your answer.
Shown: 6250 rpm
